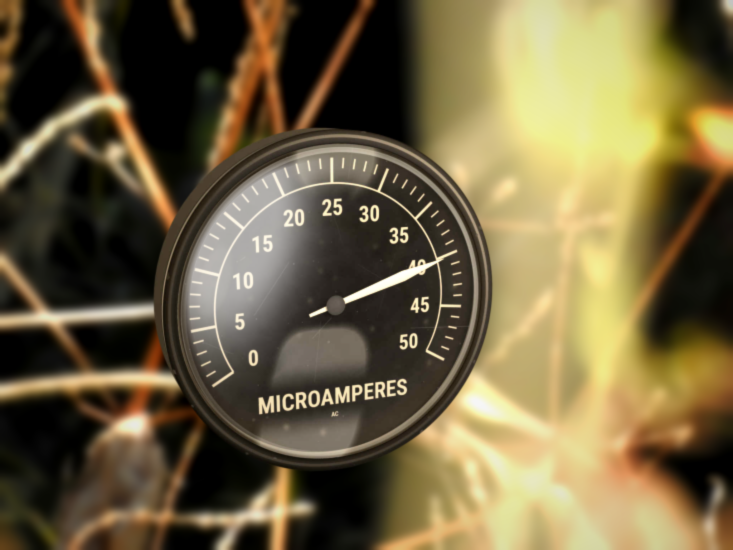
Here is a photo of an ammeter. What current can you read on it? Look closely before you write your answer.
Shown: 40 µA
